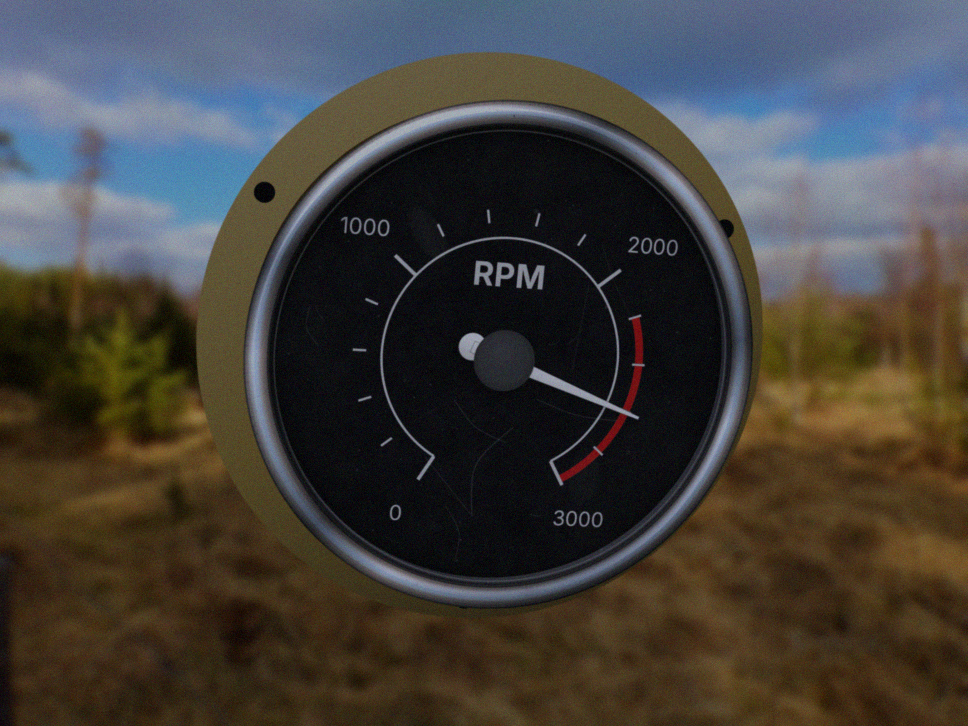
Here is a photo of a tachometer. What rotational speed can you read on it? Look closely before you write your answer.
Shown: 2600 rpm
